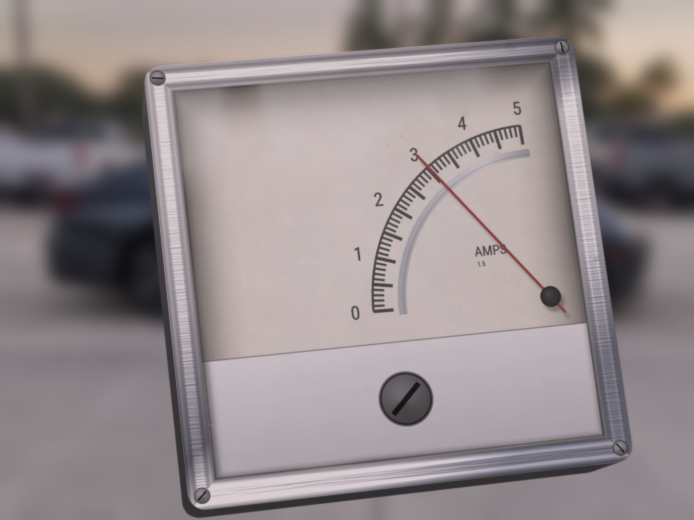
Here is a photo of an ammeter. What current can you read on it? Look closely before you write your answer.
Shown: 3 A
